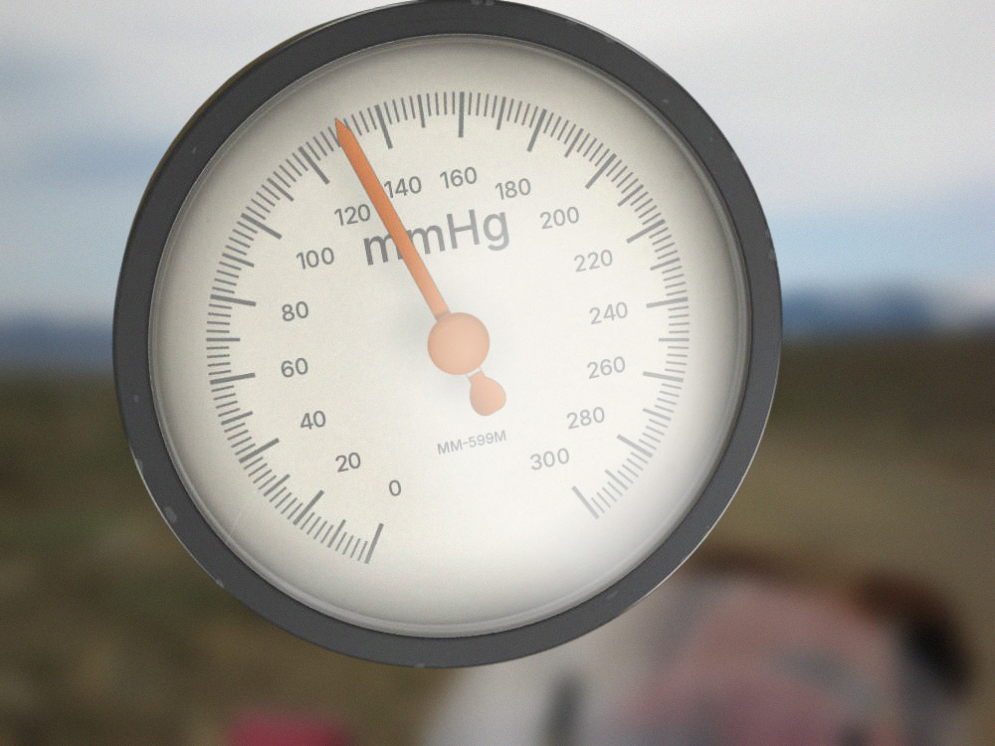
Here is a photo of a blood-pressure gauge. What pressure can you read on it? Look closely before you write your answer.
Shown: 130 mmHg
